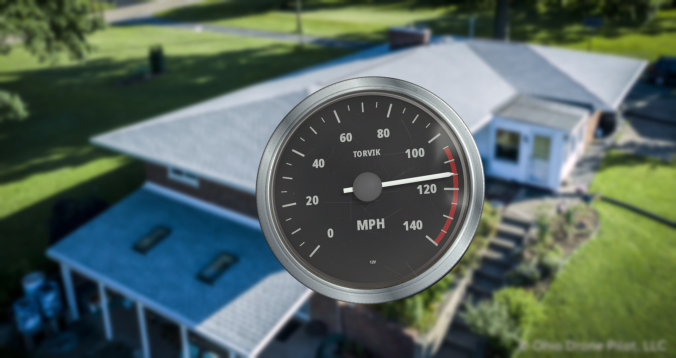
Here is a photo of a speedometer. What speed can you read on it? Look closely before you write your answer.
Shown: 115 mph
